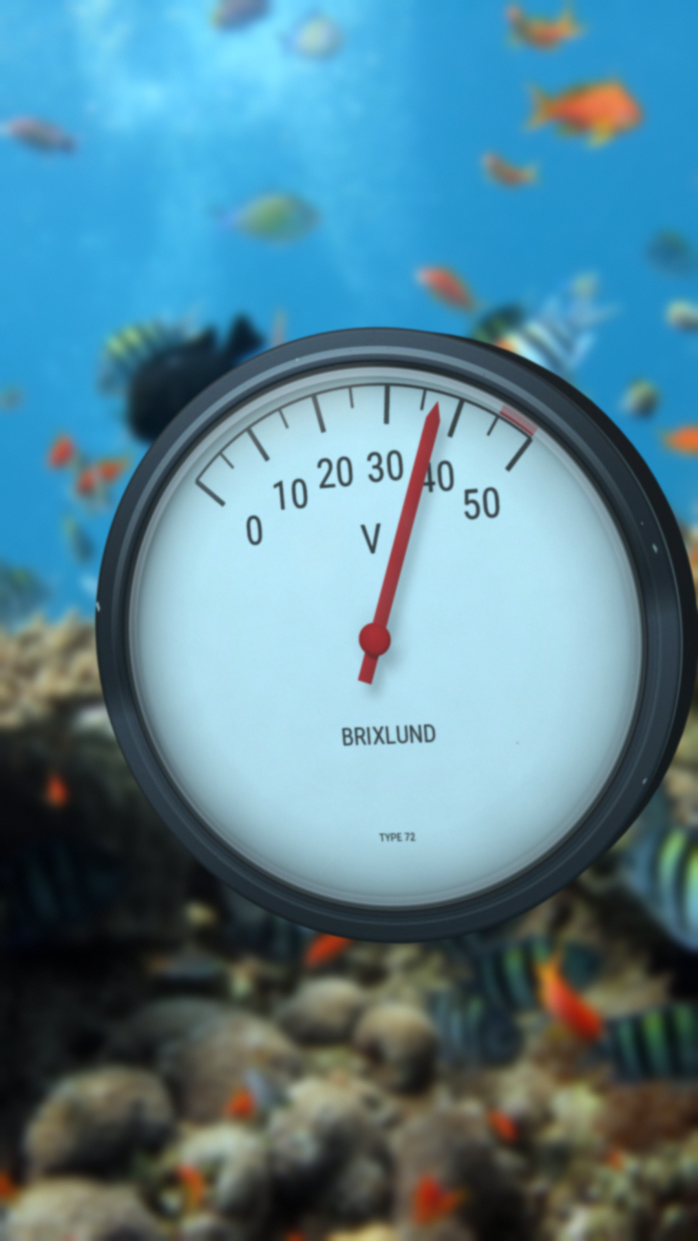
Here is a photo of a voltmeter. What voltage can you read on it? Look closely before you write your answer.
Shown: 37.5 V
